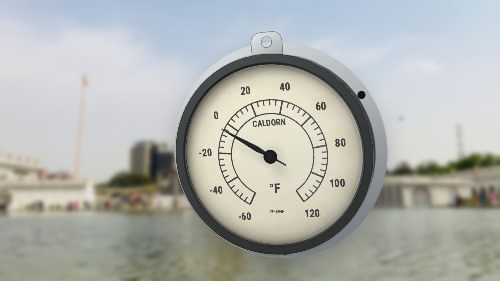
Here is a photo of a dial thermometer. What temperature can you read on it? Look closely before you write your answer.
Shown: -4 °F
